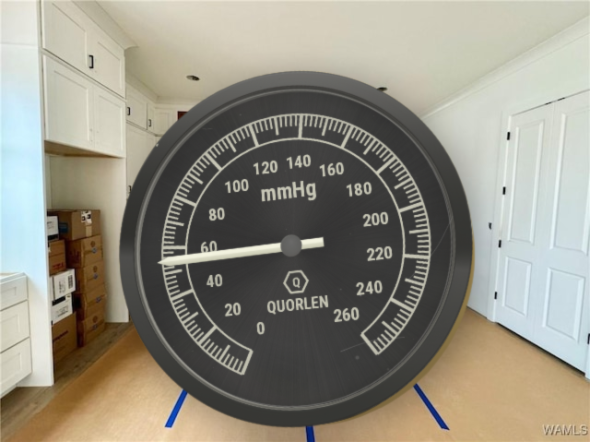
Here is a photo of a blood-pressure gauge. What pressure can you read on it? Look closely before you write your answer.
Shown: 54 mmHg
